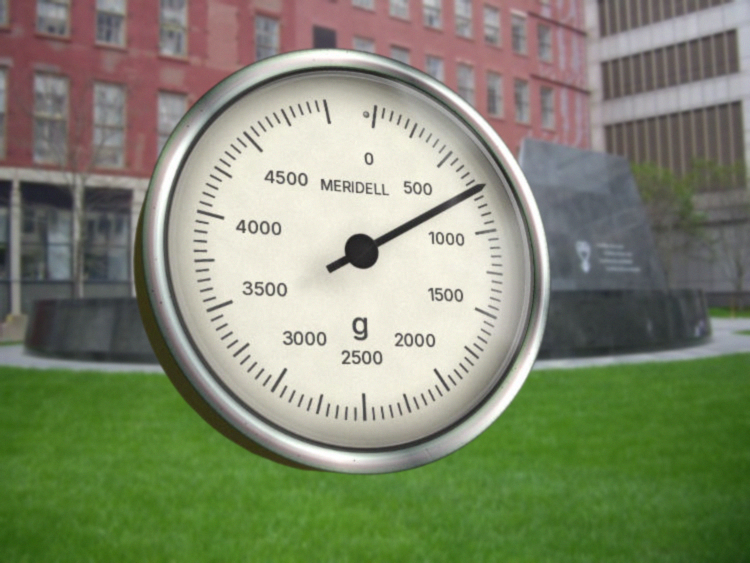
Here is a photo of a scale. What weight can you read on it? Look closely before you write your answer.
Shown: 750 g
